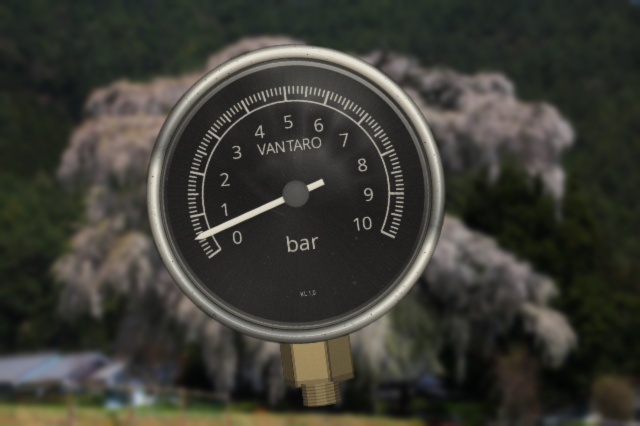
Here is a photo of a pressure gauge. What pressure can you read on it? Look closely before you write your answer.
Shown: 0.5 bar
